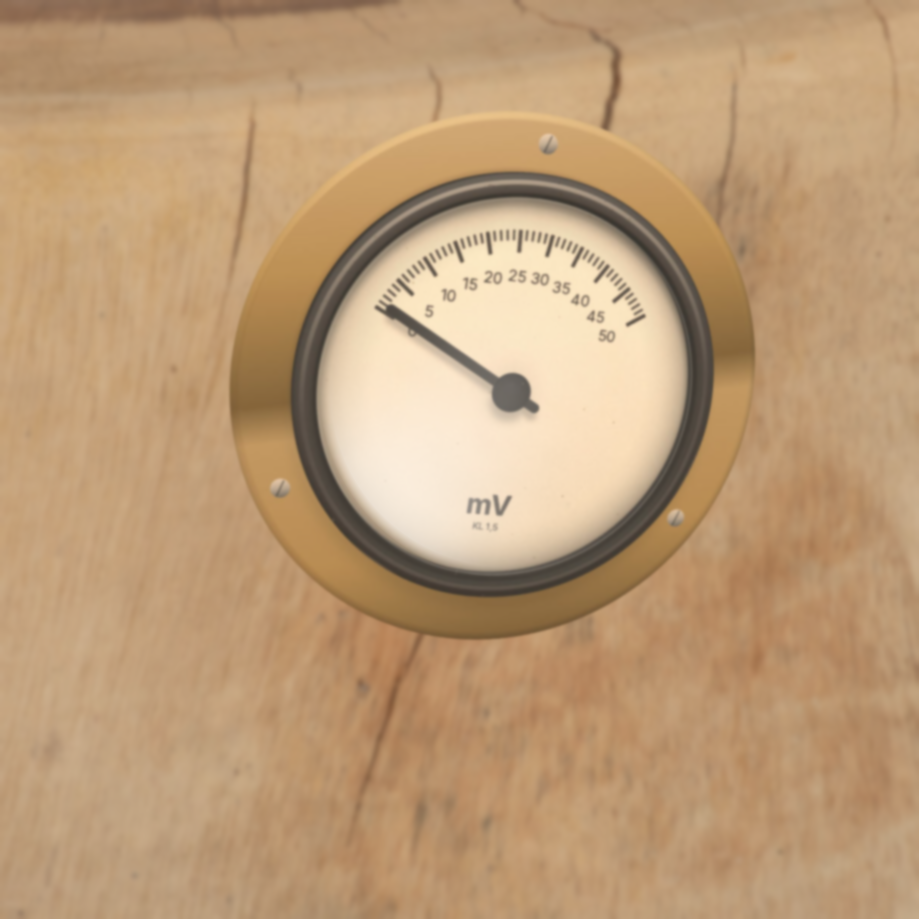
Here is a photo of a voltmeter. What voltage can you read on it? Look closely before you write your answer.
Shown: 1 mV
